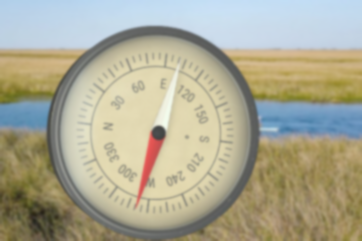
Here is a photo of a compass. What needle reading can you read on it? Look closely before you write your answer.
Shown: 280 °
